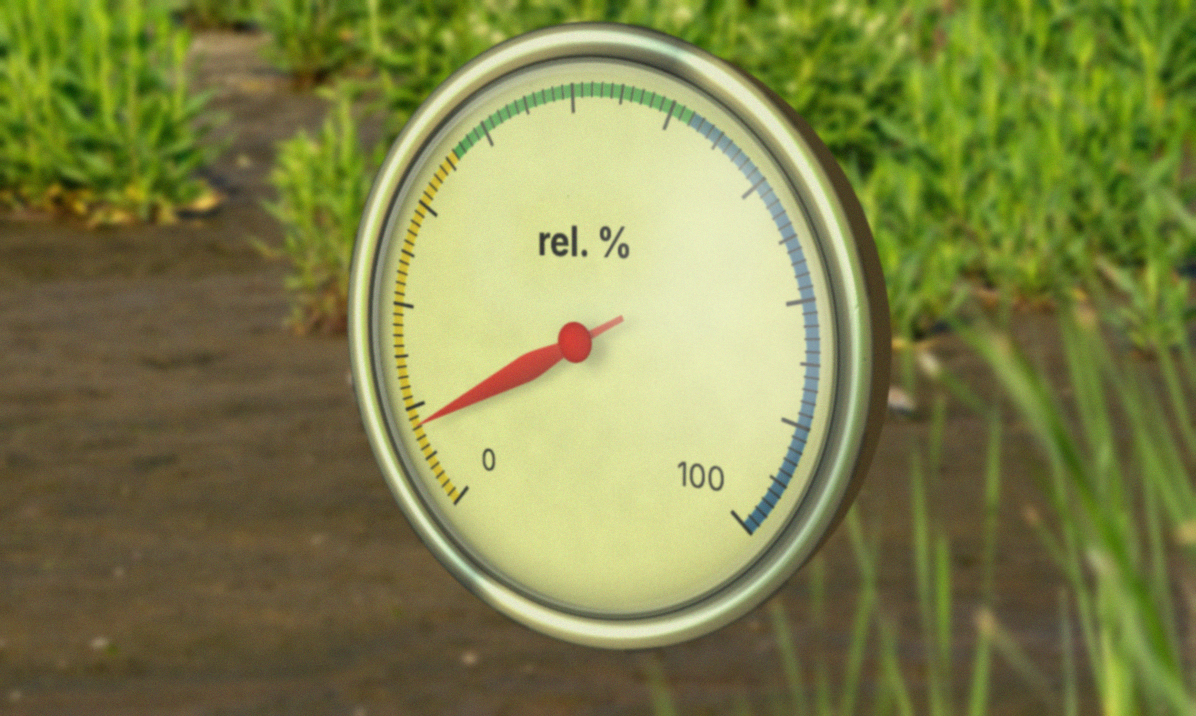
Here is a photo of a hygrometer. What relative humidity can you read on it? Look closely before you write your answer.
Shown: 8 %
